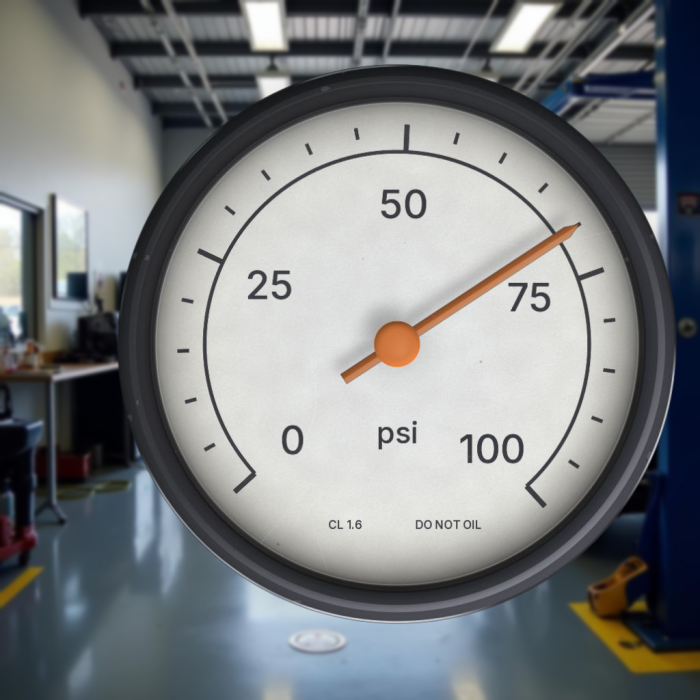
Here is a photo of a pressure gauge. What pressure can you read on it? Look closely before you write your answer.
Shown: 70 psi
